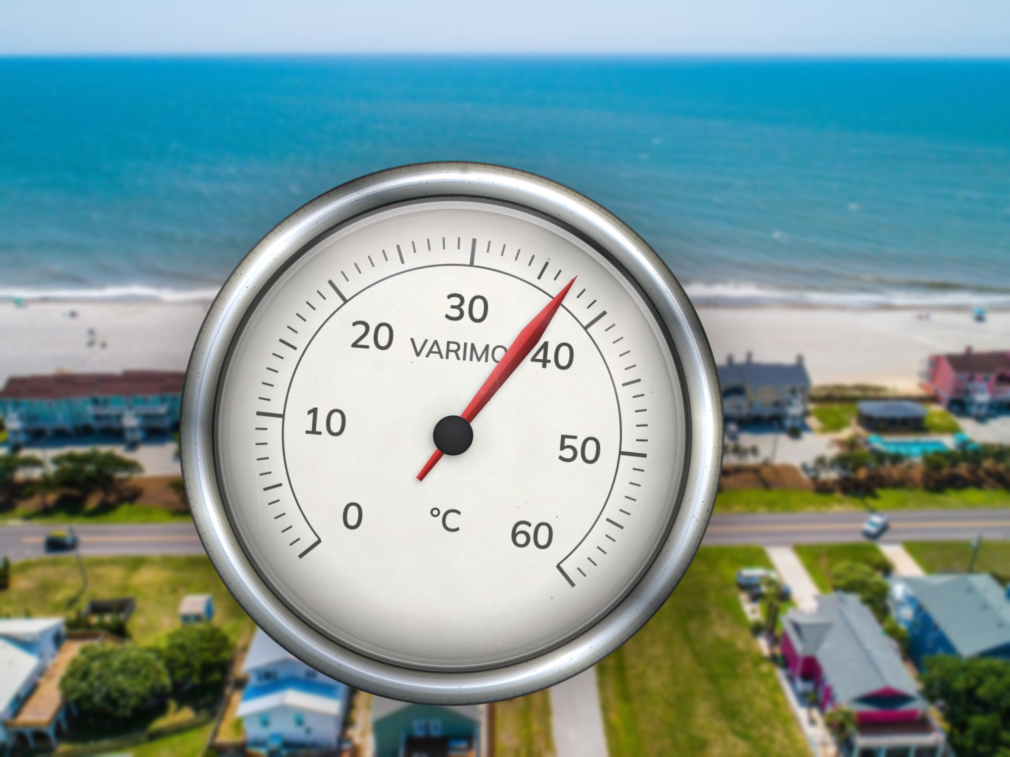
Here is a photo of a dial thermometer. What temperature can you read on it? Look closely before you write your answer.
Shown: 37 °C
